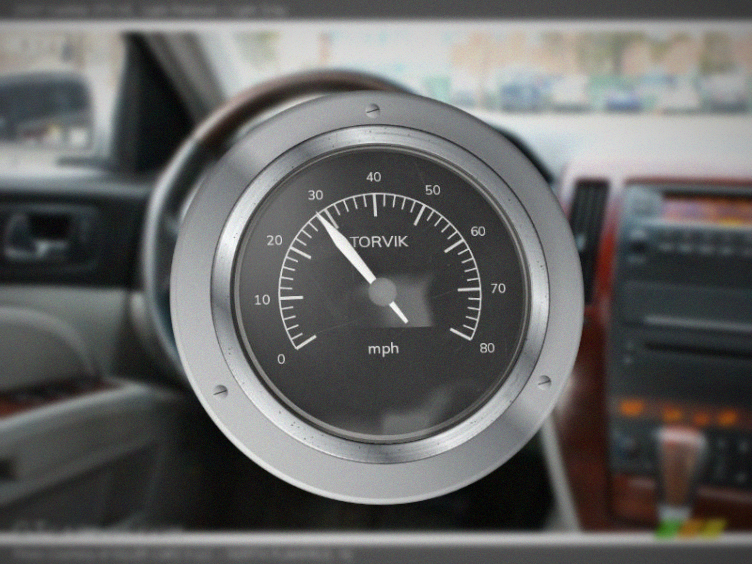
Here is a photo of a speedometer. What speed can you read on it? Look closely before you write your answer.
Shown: 28 mph
